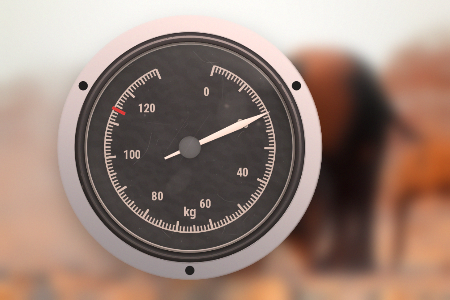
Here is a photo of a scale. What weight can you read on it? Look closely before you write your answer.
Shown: 20 kg
